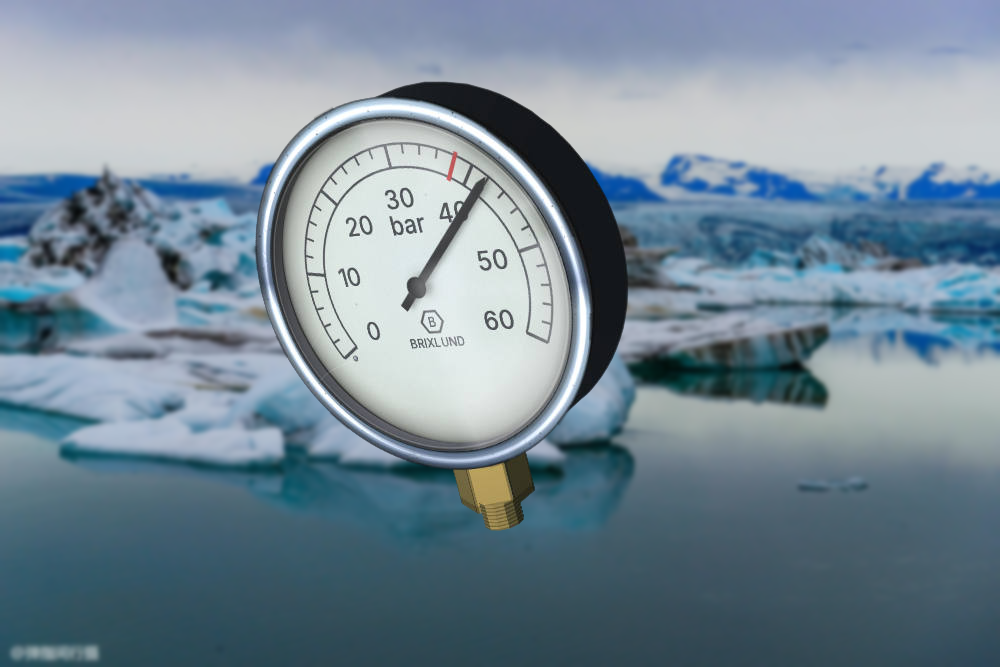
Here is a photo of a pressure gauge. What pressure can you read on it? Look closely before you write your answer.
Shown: 42 bar
